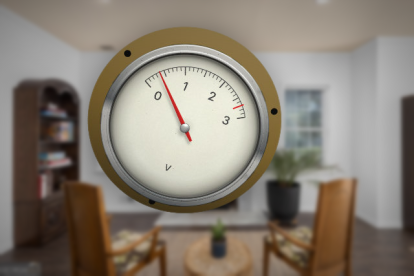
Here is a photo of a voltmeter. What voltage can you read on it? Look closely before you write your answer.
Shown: 0.4 V
